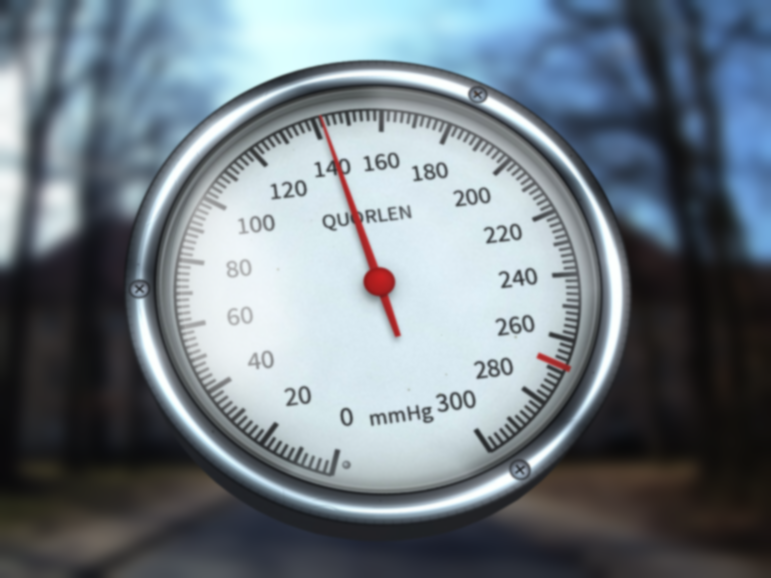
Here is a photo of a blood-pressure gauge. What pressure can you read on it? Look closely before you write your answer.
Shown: 142 mmHg
